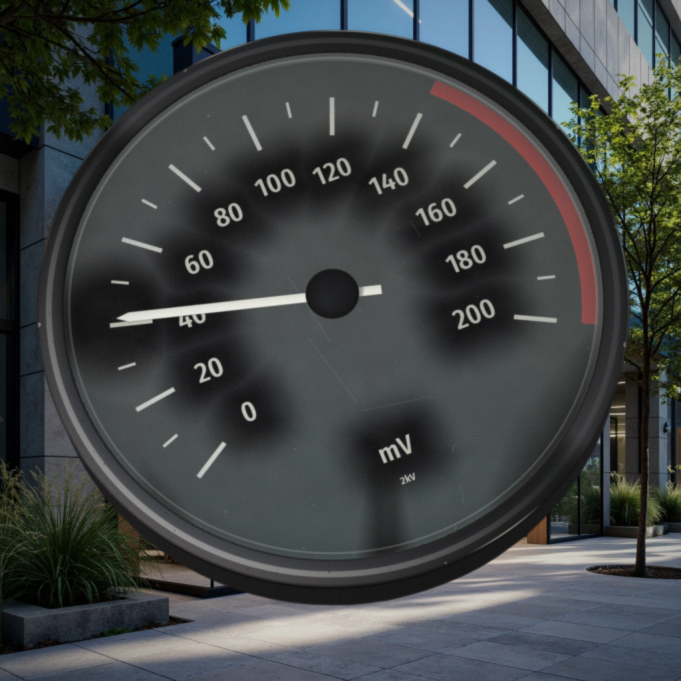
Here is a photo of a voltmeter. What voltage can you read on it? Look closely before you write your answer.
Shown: 40 mV
